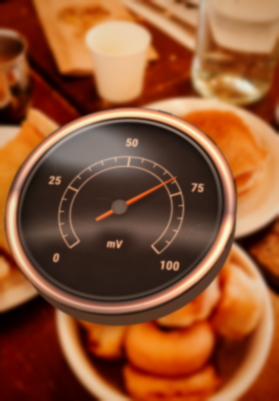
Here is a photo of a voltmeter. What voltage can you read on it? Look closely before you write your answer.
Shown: 70 mV
